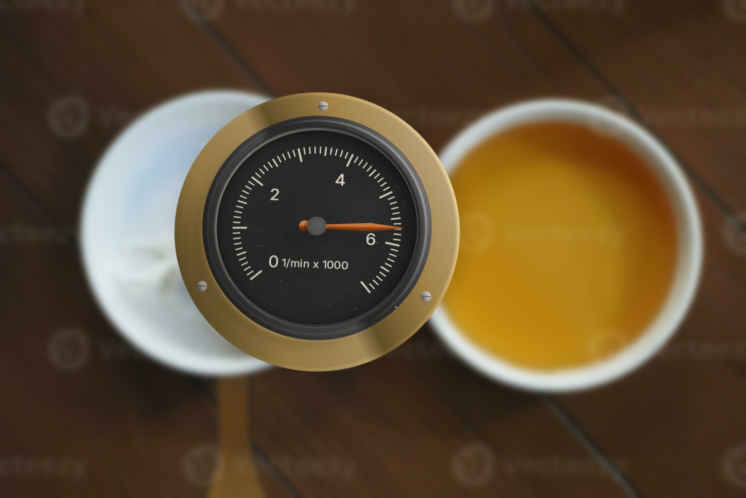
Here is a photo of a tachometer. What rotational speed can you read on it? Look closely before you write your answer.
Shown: 5700 rpm
